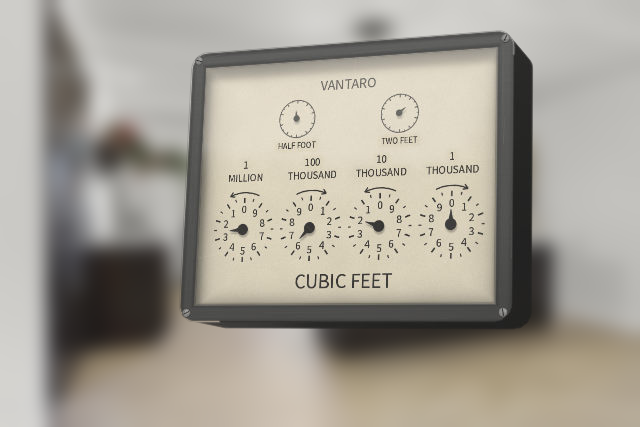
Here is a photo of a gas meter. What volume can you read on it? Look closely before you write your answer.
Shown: 262000 ft³
